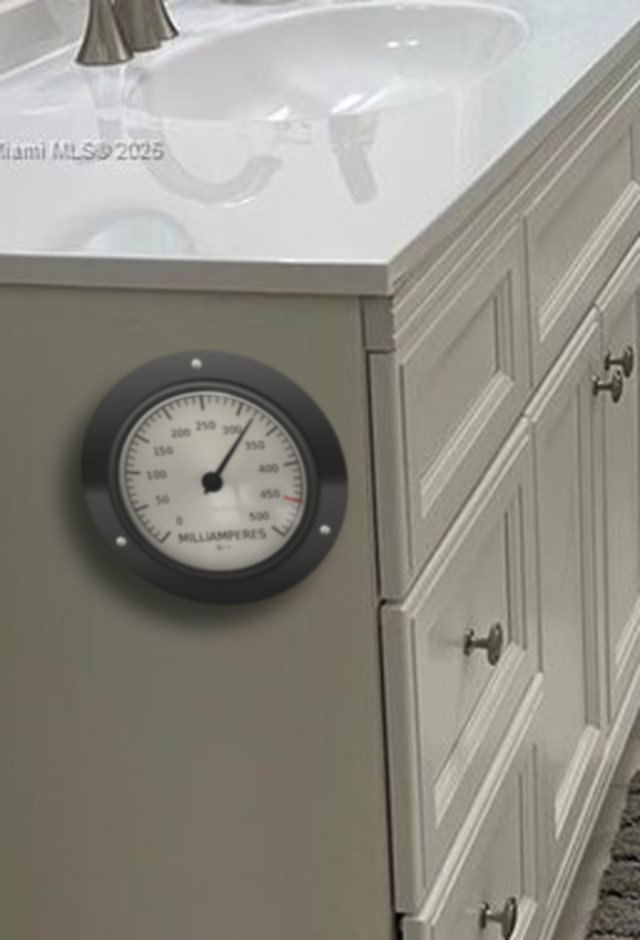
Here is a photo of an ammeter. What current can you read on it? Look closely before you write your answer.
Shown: 320 mA
